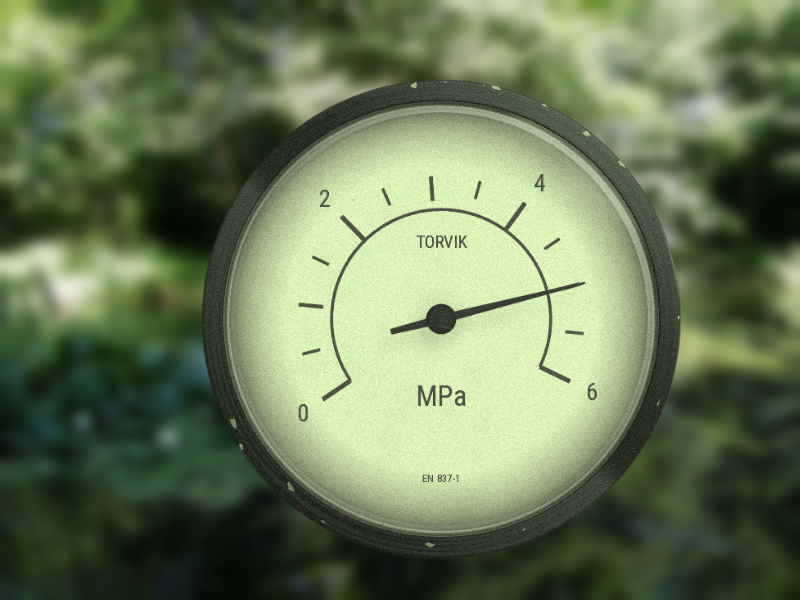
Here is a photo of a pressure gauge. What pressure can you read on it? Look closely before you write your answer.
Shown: 5 MPa
